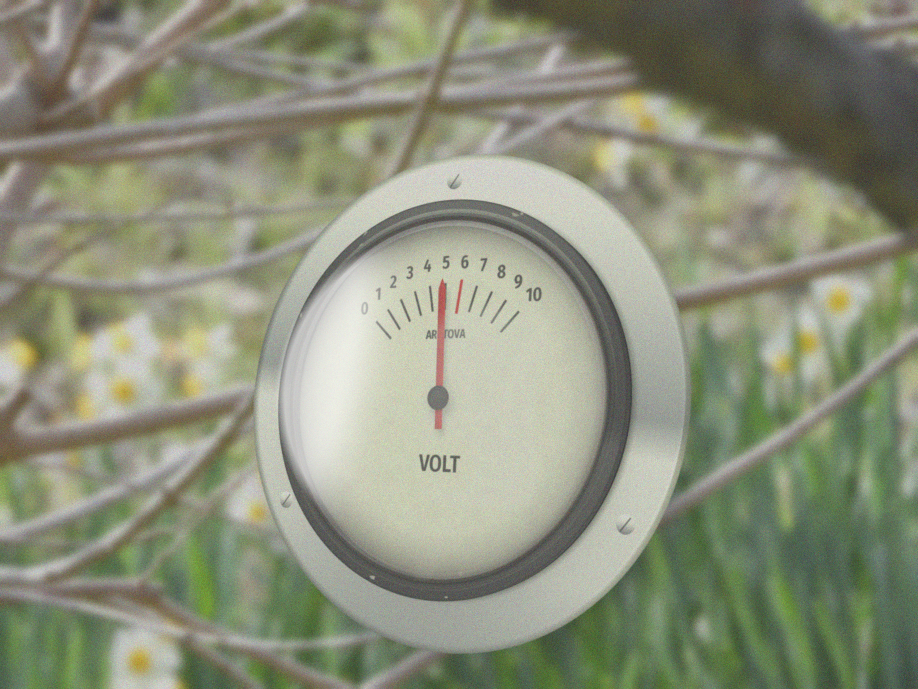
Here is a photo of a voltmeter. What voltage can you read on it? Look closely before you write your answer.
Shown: 5 V
